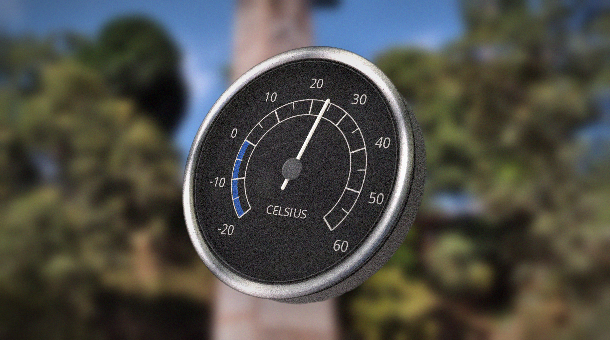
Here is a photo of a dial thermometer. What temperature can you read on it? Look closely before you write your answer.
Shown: 25 °C
